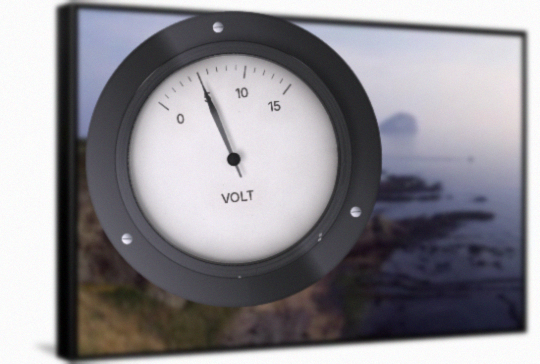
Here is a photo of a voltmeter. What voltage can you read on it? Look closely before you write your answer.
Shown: 5 V
